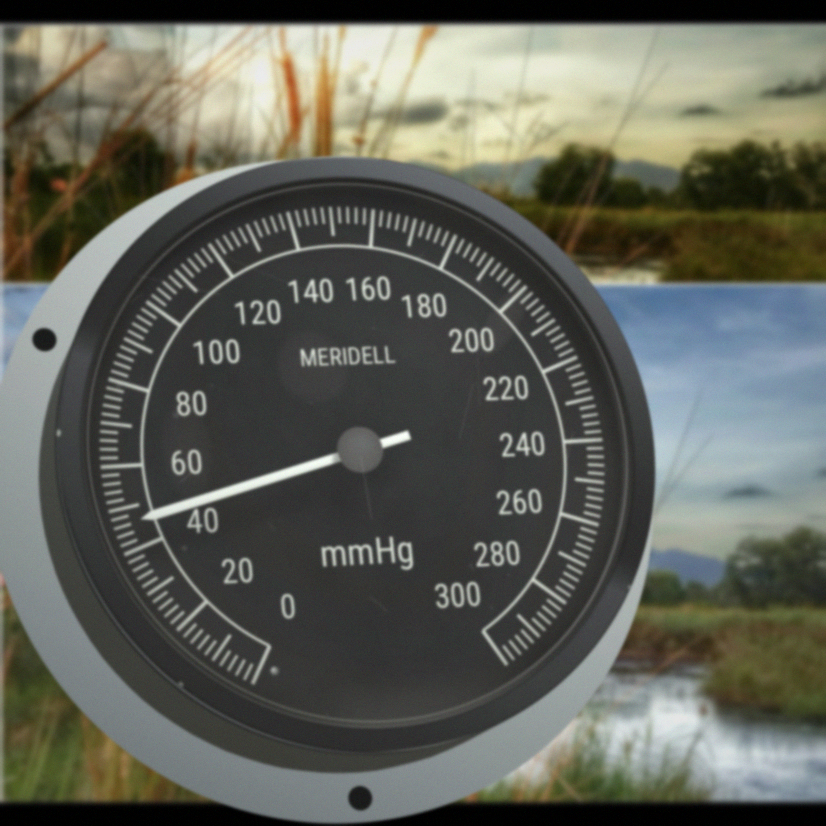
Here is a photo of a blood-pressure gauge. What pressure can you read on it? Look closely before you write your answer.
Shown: 46 mmHg
